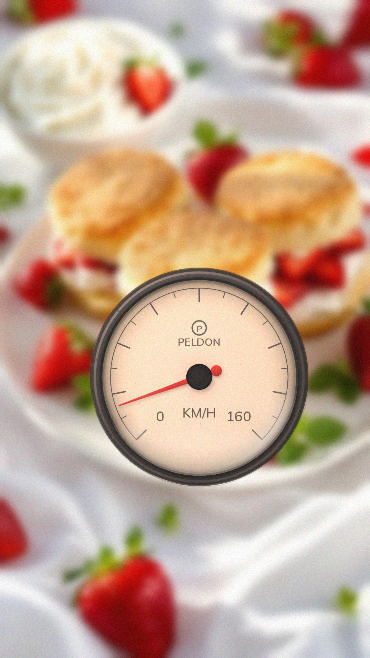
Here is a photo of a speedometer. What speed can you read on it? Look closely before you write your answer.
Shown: 15 km/h
